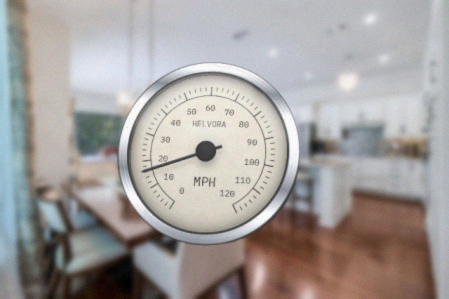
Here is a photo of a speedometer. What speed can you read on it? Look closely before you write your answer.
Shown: 16 mph
